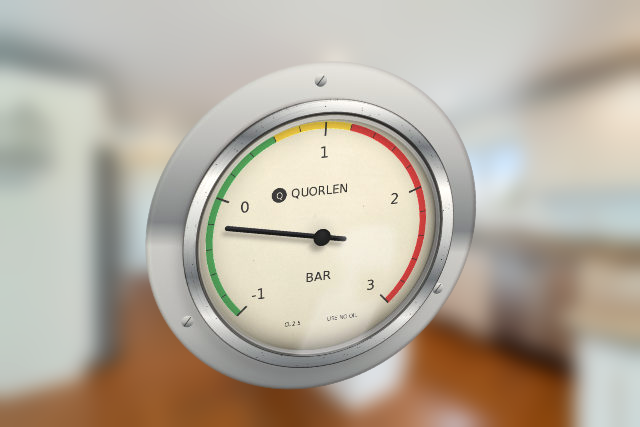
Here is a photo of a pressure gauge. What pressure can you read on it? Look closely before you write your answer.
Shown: -0.2 bar
